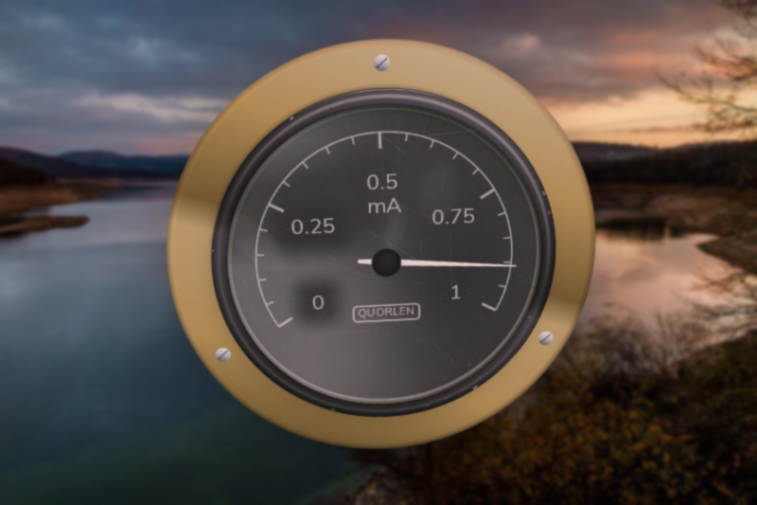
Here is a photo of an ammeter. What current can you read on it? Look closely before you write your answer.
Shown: 0.9 mA
